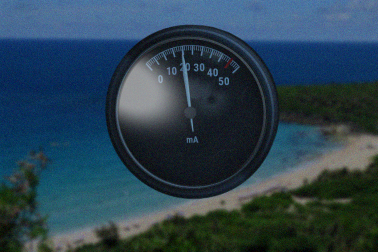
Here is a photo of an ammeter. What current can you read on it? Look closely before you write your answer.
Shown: 20 mA
